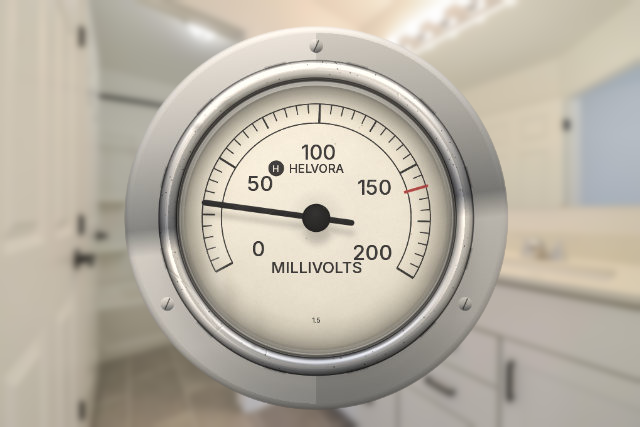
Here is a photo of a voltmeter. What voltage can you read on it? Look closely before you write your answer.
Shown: 30 mV
